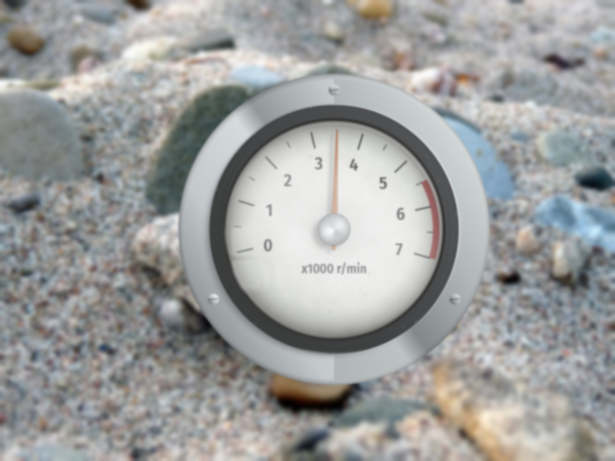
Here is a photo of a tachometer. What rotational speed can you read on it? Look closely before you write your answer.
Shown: 3500 rpm
